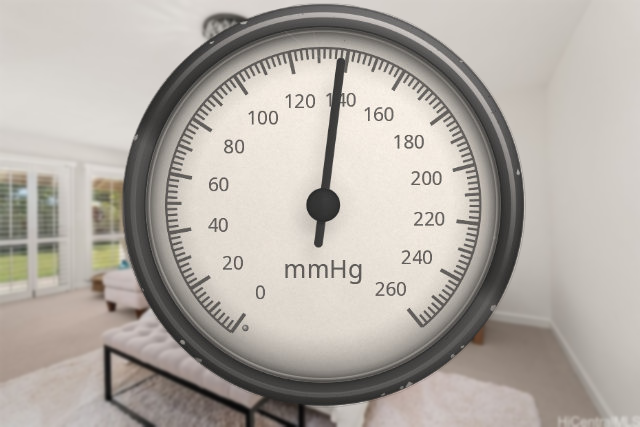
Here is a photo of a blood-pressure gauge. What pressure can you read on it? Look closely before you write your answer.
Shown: 138 mmHg
